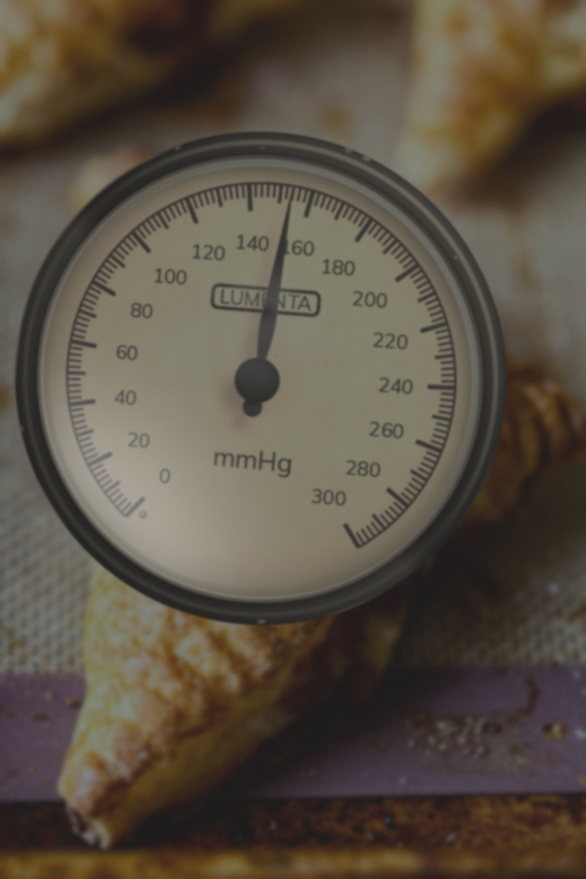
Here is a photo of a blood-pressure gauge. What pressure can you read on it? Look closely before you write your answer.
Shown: 154 mmHg
